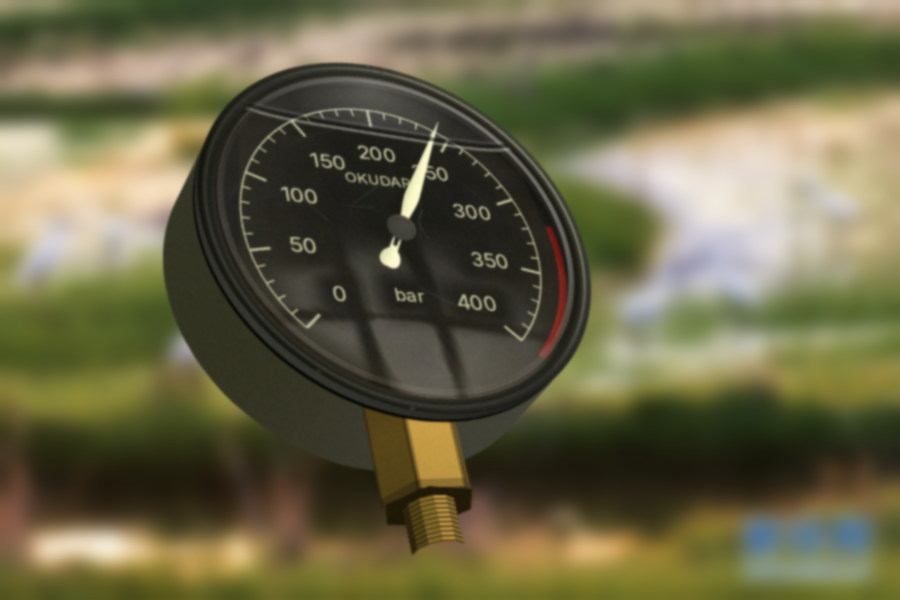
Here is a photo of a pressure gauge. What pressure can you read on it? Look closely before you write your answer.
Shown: 240 bar
